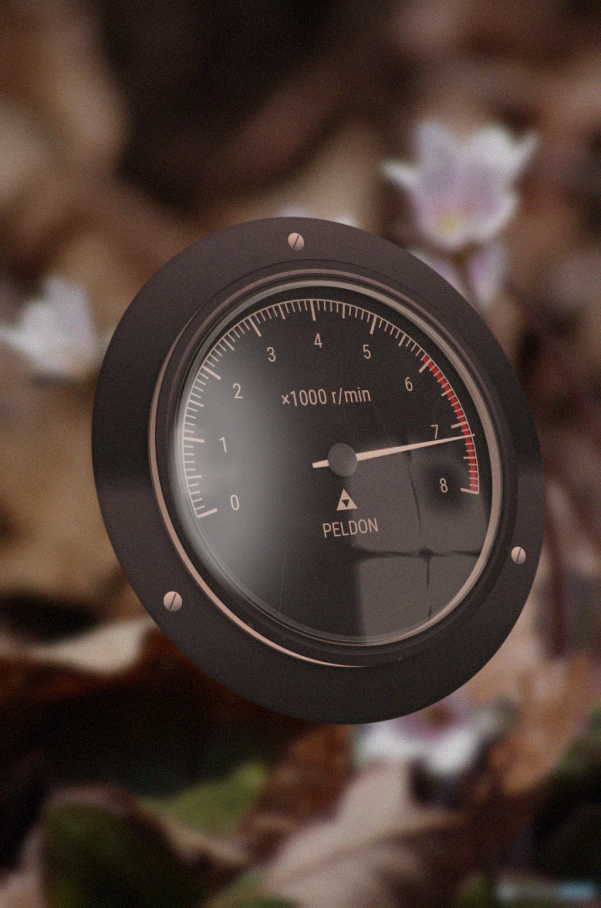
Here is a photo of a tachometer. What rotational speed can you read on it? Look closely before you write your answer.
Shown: 7200 rpm
